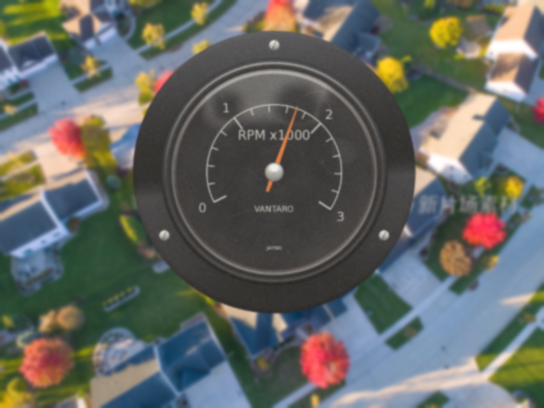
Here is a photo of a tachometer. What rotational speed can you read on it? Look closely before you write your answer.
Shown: 1700 rpm
